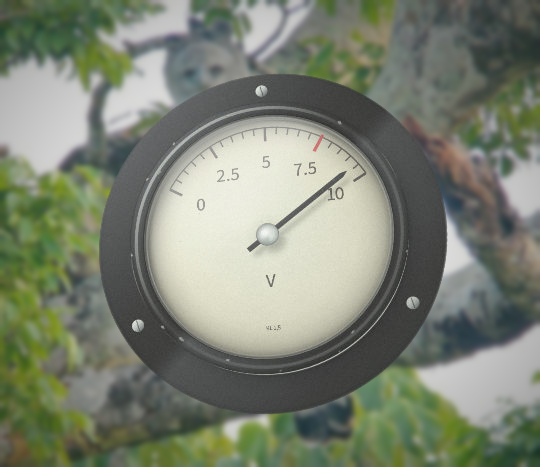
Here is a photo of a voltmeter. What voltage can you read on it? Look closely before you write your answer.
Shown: 9.5 V
